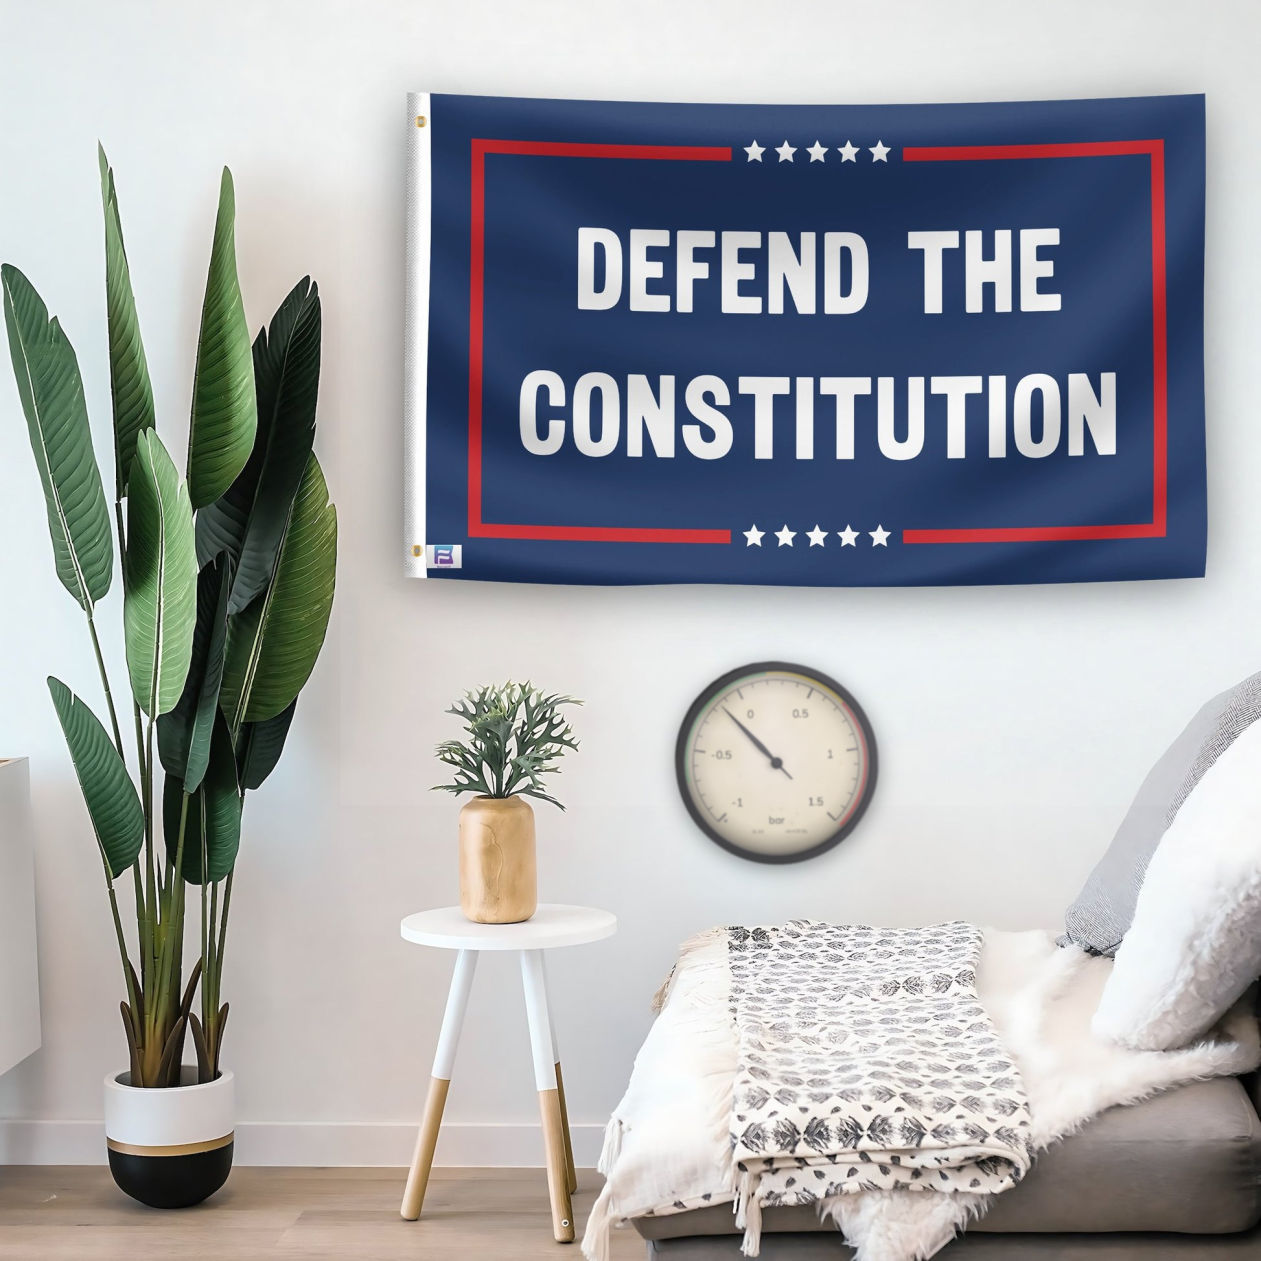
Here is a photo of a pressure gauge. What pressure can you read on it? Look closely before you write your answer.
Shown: -0.15 bar
